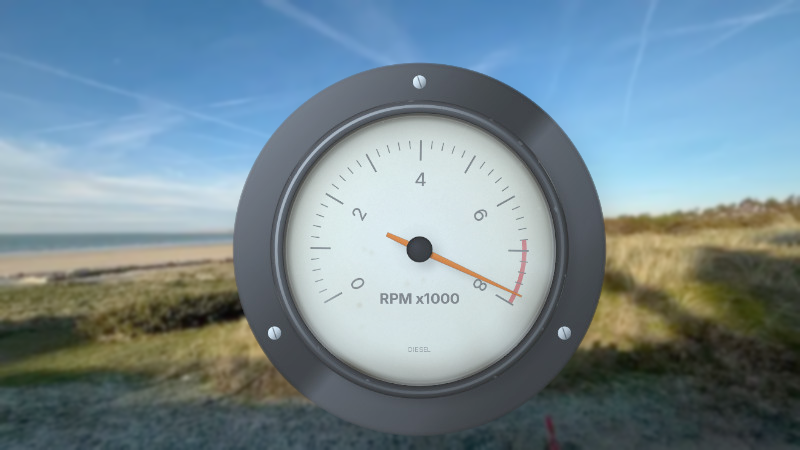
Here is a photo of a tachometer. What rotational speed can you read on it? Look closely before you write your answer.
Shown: 7800 rpm
